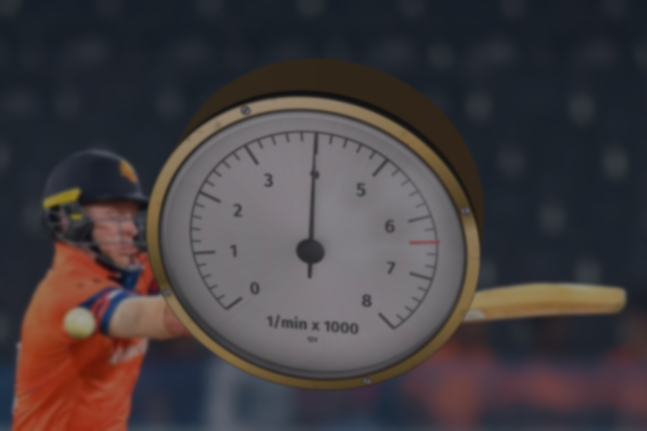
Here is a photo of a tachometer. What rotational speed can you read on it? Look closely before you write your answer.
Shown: 4000 rpm
